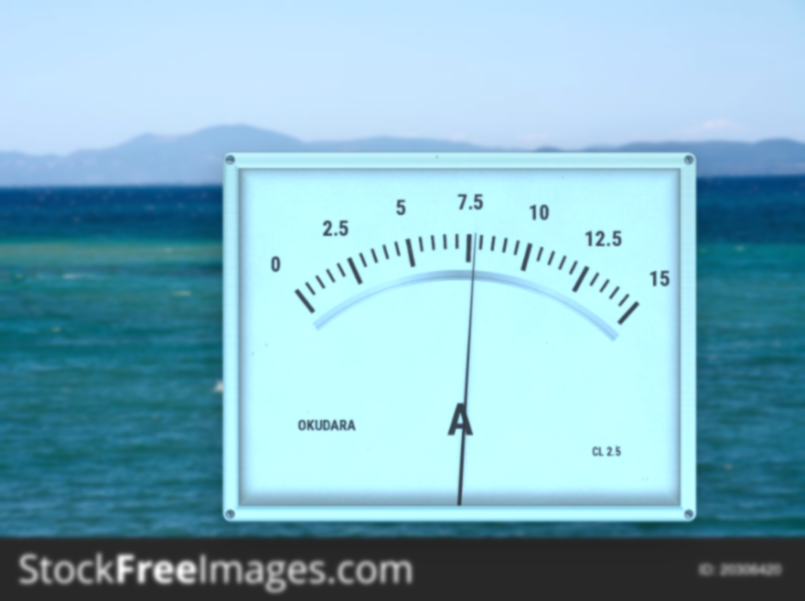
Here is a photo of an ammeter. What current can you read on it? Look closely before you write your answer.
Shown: 7.75 A
